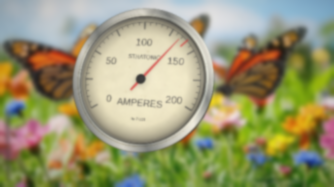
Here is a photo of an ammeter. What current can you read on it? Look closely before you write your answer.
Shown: 135 A
